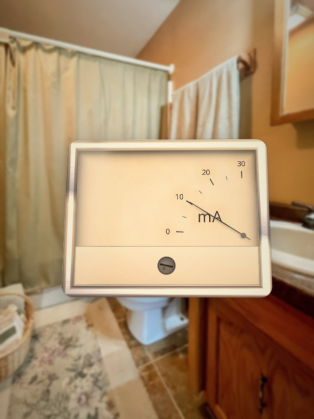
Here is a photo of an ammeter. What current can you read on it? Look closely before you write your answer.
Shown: 10 mA
